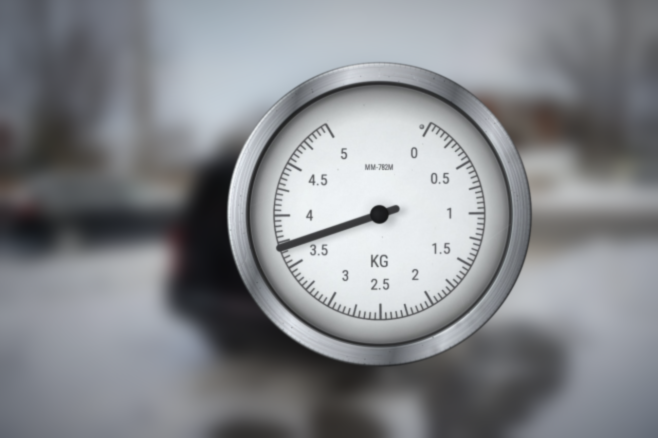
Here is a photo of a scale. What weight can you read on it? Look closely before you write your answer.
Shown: 3.7 kg
